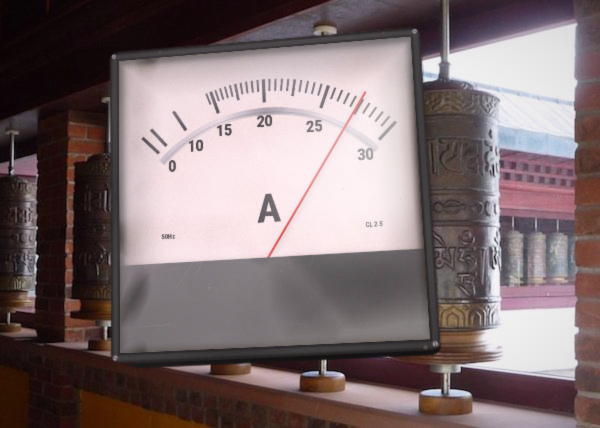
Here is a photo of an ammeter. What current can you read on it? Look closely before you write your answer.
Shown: 27.5 A
